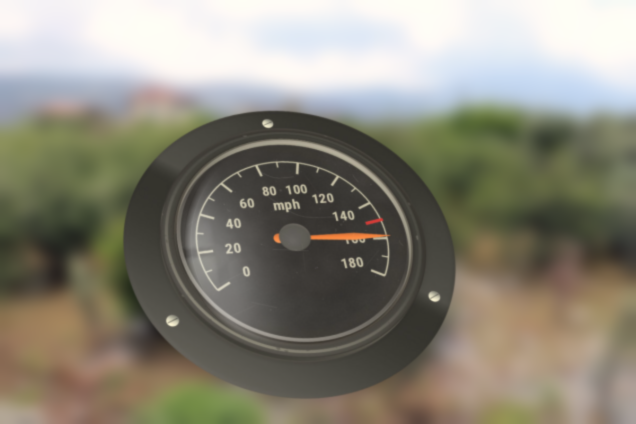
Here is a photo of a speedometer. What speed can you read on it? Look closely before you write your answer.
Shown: 160 mph
